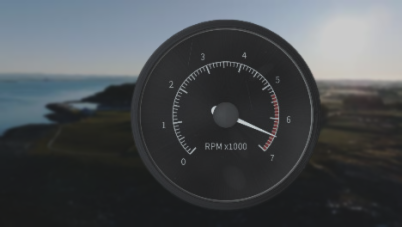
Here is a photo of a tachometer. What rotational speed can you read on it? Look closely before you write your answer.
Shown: 6500 rpm
